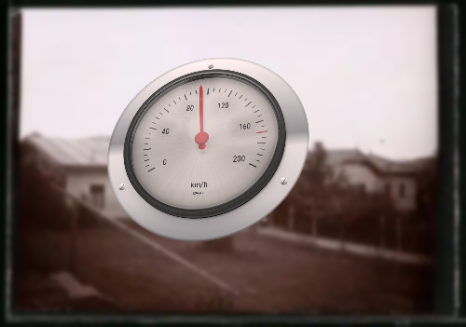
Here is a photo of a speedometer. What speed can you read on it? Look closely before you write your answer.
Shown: 95 km/h
